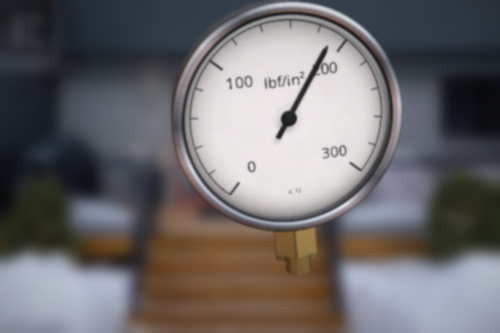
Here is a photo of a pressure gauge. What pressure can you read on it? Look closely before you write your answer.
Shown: 190 psi
